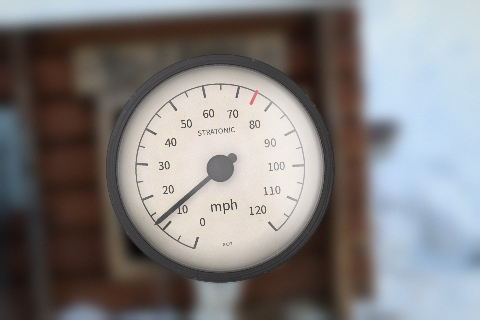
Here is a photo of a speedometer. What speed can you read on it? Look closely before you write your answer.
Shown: 12.5 mph
